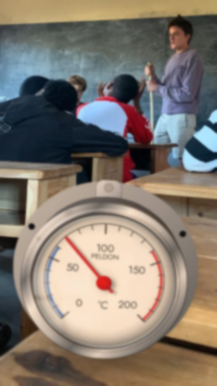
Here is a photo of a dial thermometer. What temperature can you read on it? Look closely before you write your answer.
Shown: 70 °C
